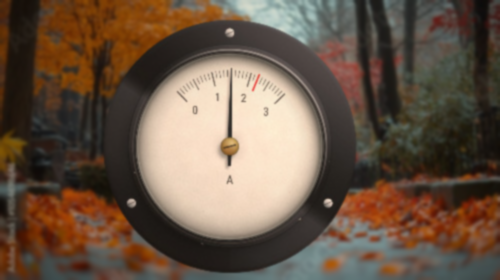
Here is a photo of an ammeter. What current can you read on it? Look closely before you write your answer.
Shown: 1.5 A
